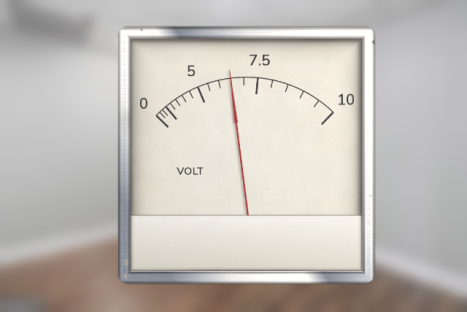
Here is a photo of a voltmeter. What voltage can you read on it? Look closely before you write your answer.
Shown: 6.5 V
